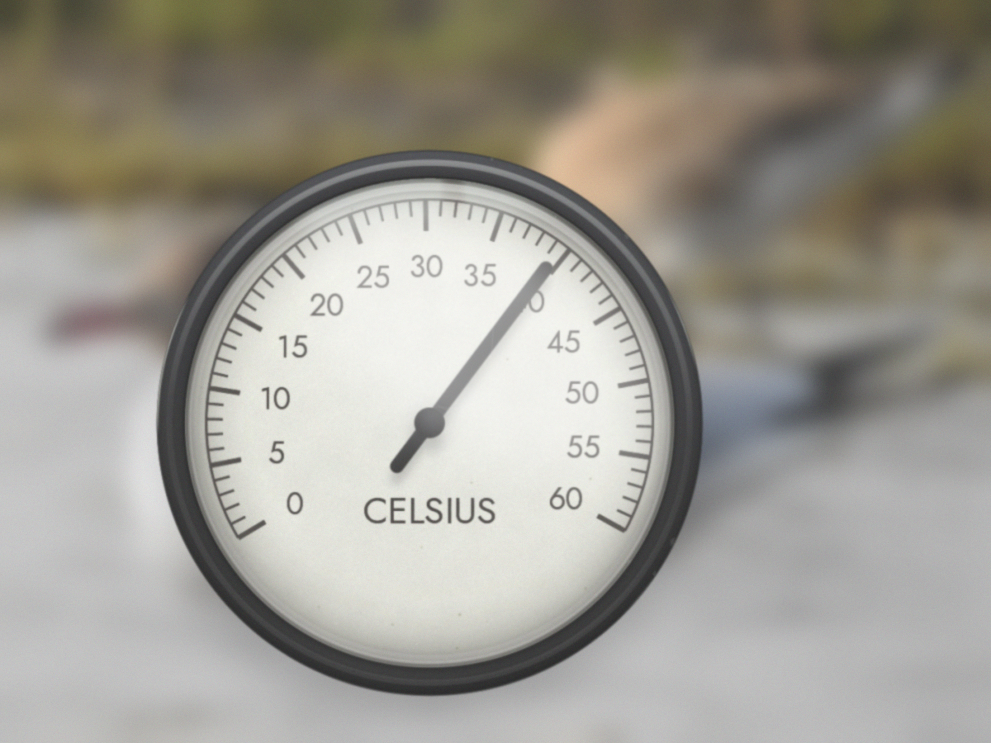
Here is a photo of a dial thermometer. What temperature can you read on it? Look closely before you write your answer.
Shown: 39.5 °C
